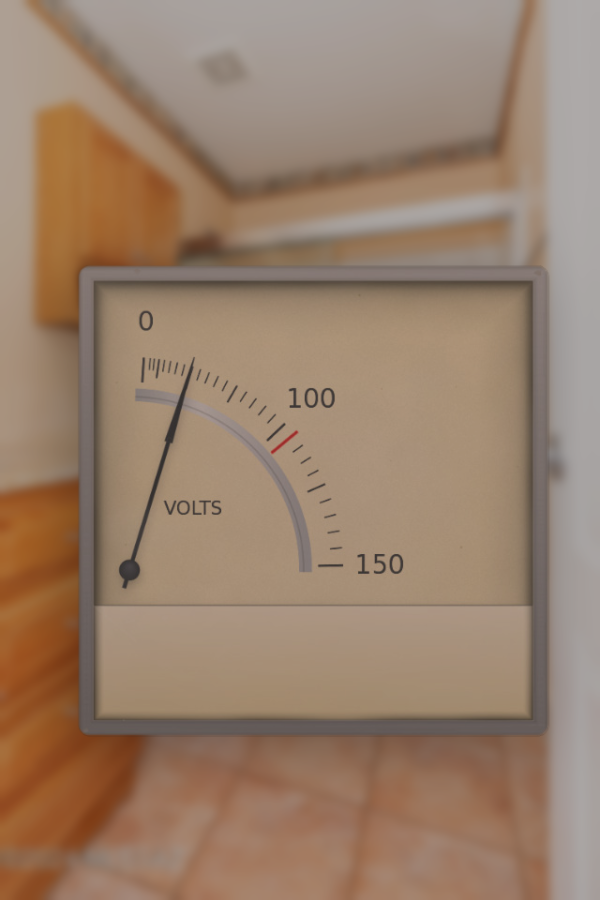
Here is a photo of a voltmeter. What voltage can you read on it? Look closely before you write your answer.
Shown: 50 V
